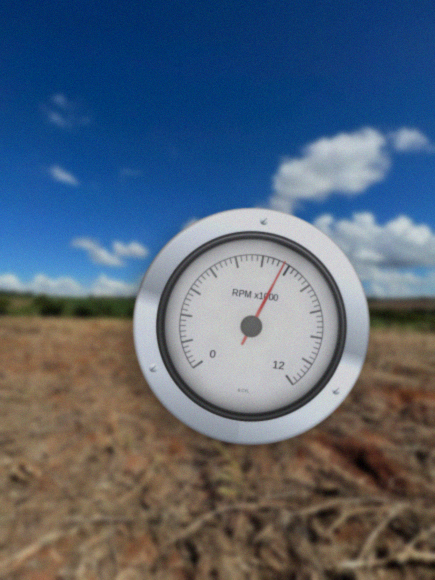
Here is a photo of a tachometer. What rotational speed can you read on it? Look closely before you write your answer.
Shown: 6800 rpm
